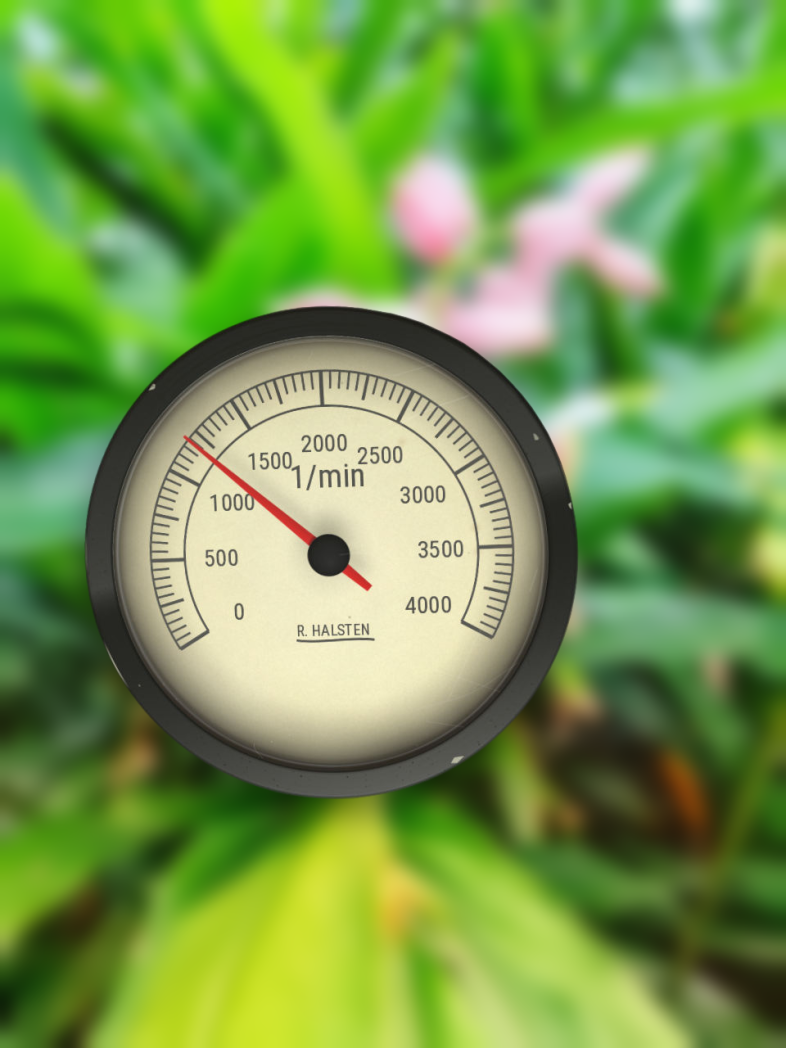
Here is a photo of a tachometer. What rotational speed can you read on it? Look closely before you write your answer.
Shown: 1200 rpm
